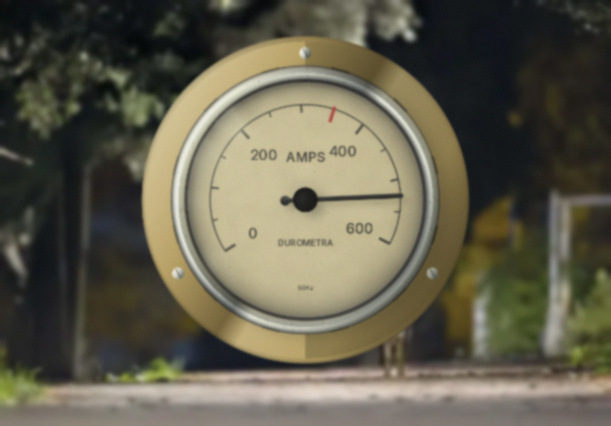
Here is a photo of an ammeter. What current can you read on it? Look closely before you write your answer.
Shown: 525 A
